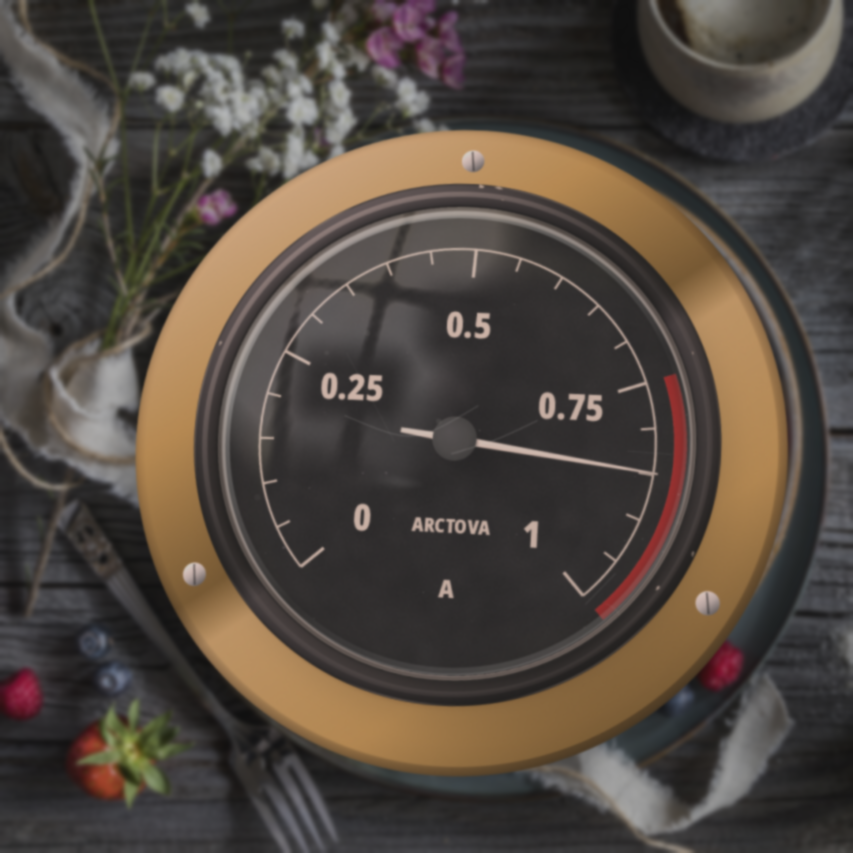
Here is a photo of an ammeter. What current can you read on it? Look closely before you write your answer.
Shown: 0.85 A
